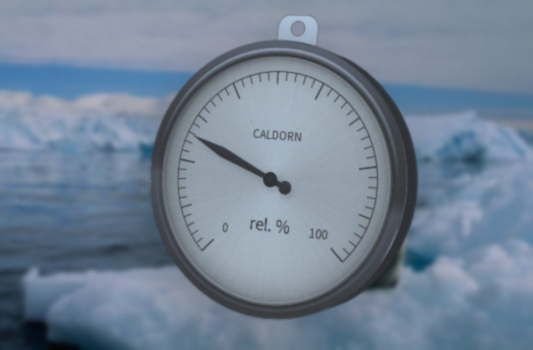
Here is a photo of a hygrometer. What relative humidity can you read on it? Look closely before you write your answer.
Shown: 26 %
